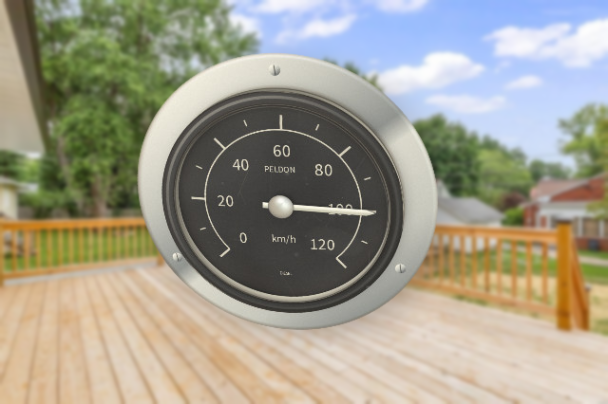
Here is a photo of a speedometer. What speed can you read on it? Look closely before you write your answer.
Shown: 100 km/h
